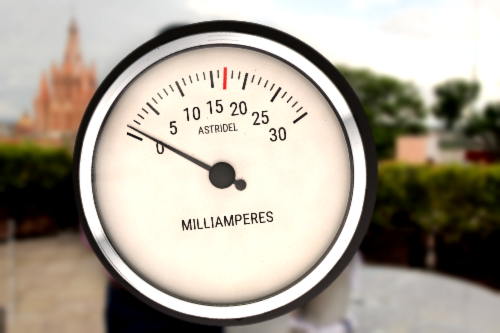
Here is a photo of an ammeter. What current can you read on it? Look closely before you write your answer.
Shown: 1 mA
